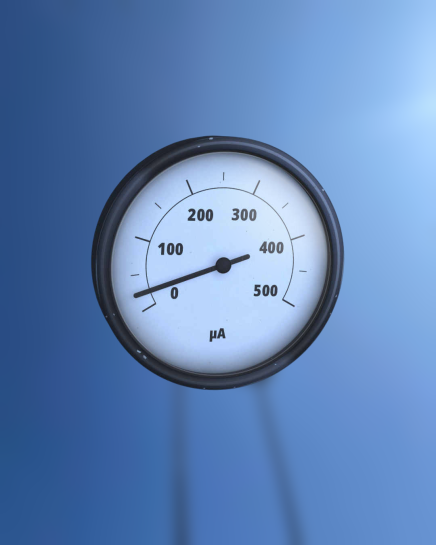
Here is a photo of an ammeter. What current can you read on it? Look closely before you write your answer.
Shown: 25 µA
